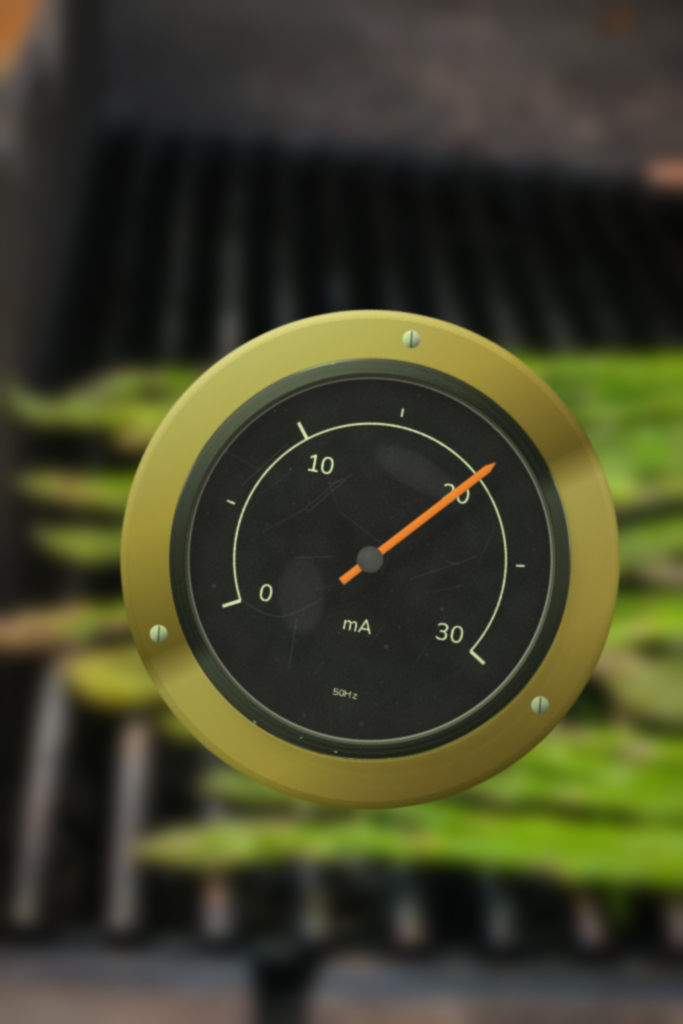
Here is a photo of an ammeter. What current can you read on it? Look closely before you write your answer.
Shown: 20 mA
